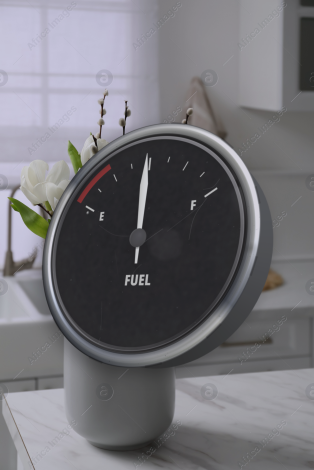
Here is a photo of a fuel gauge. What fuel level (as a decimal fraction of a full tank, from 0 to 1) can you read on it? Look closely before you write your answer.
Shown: 0.5
